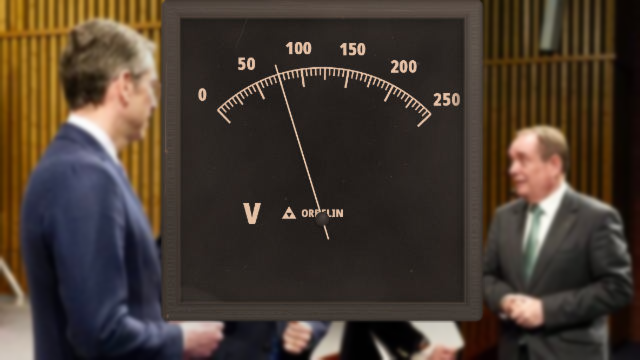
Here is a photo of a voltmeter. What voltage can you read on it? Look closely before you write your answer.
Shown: 75 V
